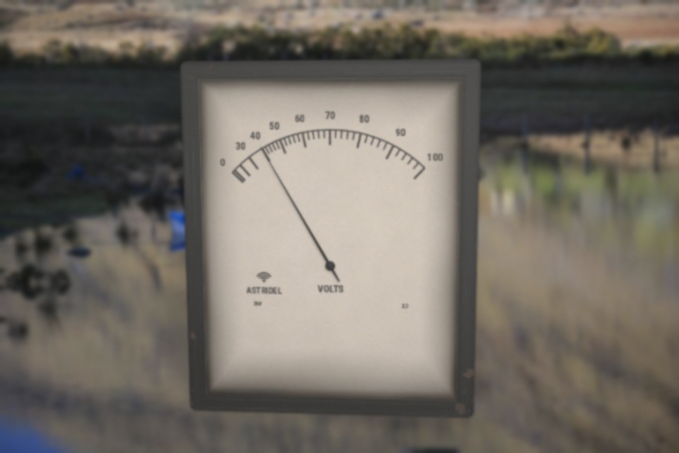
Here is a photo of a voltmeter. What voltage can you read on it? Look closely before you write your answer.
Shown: 40 V
